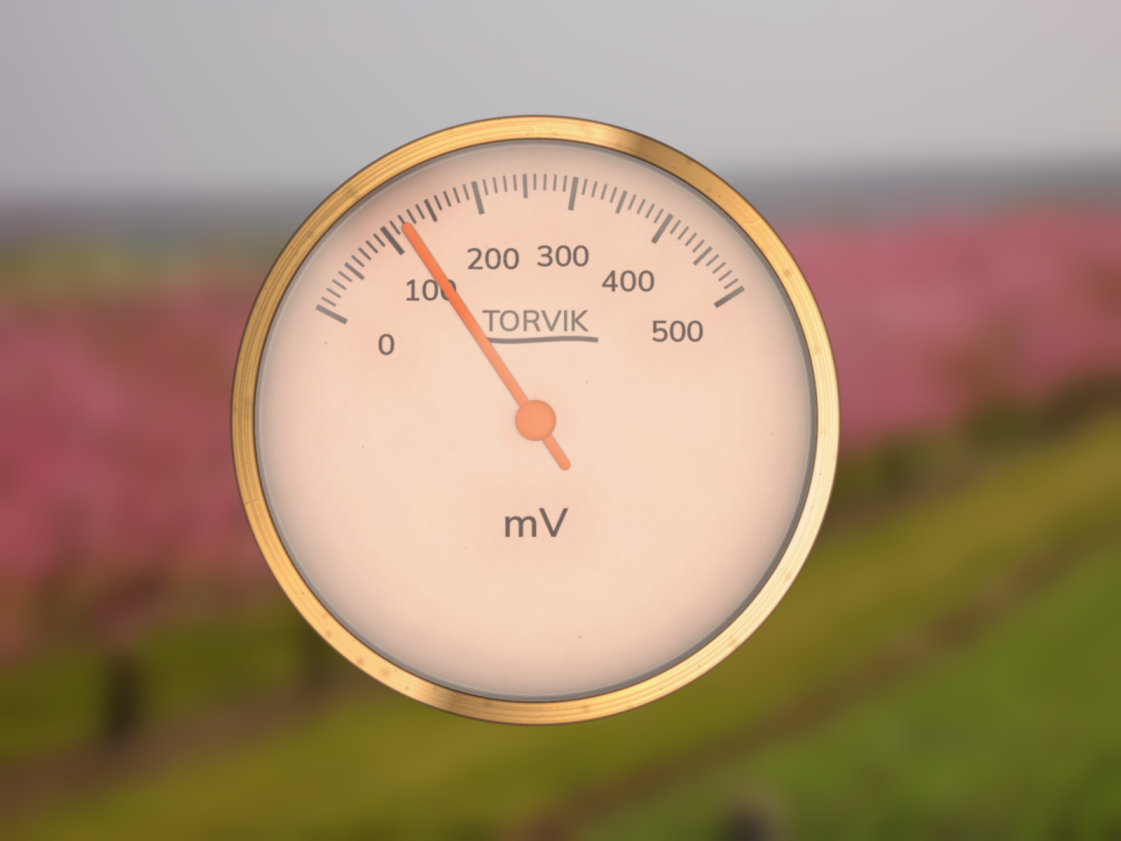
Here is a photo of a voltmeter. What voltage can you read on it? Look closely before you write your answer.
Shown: 120 mV
